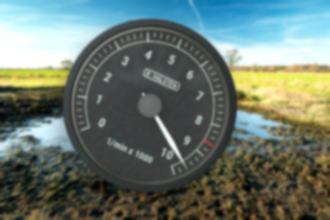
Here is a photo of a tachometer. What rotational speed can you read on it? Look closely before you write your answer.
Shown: 9600 rpm
